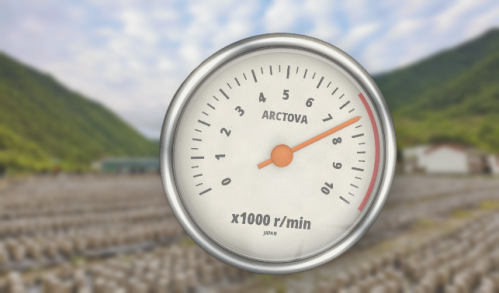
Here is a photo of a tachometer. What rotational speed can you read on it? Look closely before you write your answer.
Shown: 7500 rpm
